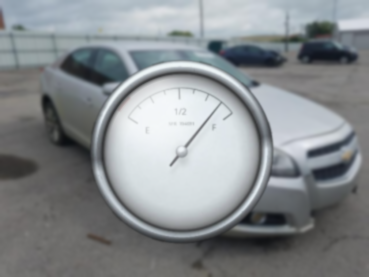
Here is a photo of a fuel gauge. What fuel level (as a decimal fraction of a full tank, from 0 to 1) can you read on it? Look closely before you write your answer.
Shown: 0.875
